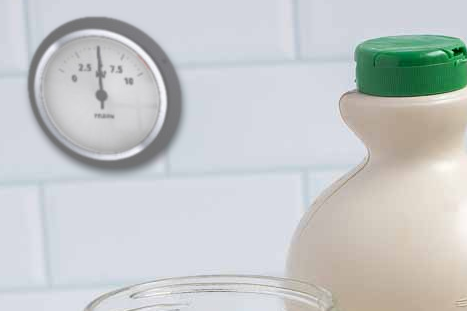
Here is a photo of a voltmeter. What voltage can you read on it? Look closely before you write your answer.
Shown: 5 kV
